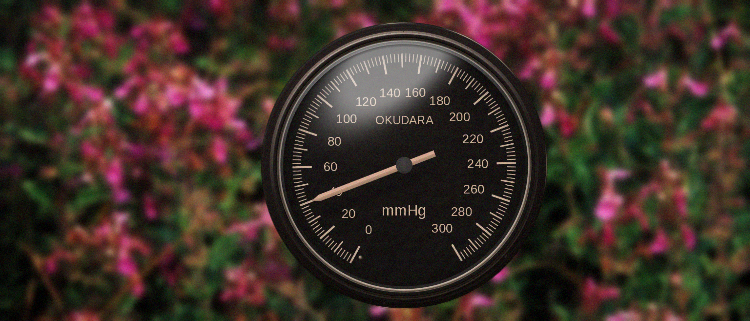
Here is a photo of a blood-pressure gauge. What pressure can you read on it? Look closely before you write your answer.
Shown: 40 mmHg
